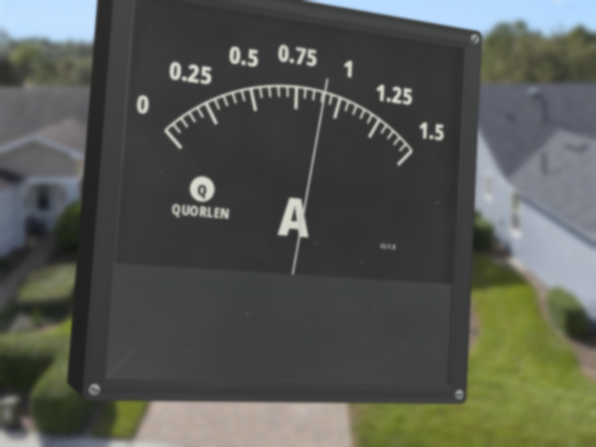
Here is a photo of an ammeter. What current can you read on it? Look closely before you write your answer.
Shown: 0.9 A
